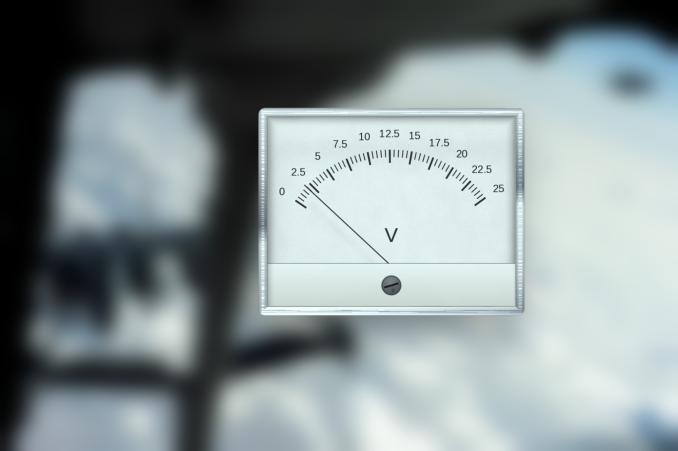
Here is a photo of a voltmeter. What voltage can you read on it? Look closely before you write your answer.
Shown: 2 V
